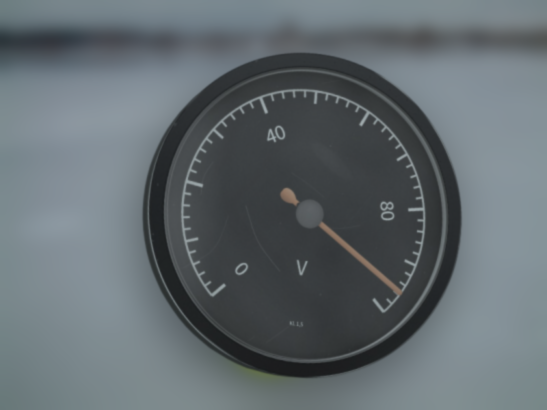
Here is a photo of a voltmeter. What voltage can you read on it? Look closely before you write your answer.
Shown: 96 V
